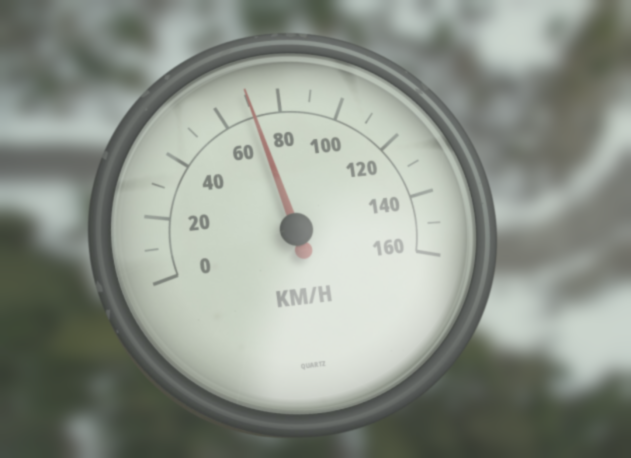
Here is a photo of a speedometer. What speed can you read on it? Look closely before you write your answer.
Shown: 70 km/h
